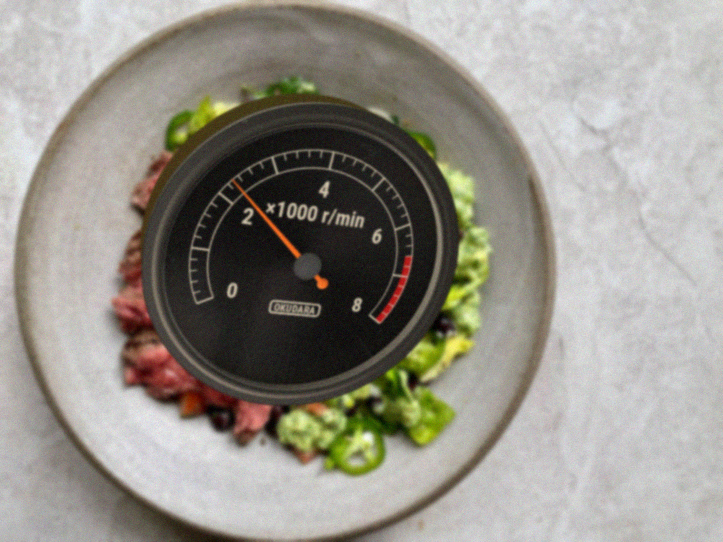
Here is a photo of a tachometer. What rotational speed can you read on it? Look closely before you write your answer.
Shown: 2300 rpm
